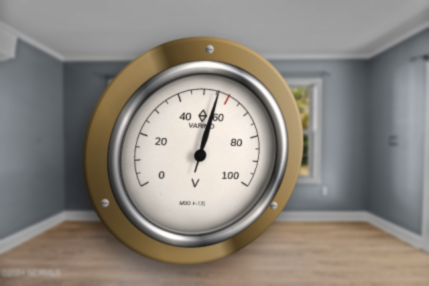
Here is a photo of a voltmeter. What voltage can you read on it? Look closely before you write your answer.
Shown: 55 V
